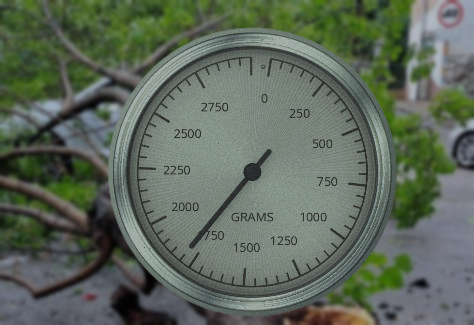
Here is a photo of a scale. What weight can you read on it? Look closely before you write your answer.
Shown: 1800 g
